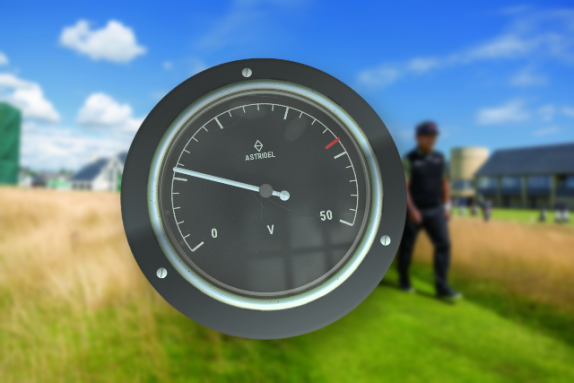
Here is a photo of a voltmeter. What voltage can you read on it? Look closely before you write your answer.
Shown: 11 V
